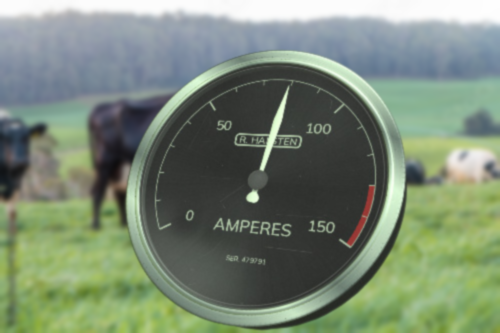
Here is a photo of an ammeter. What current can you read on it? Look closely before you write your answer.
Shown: 80 A
